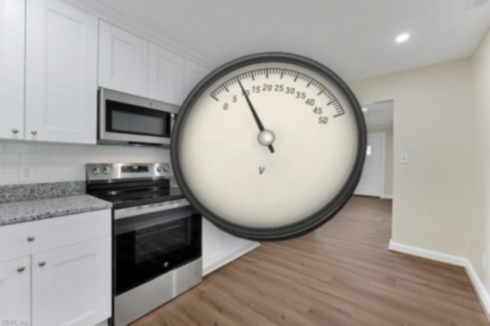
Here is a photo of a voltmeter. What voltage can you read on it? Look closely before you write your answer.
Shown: 10 V
